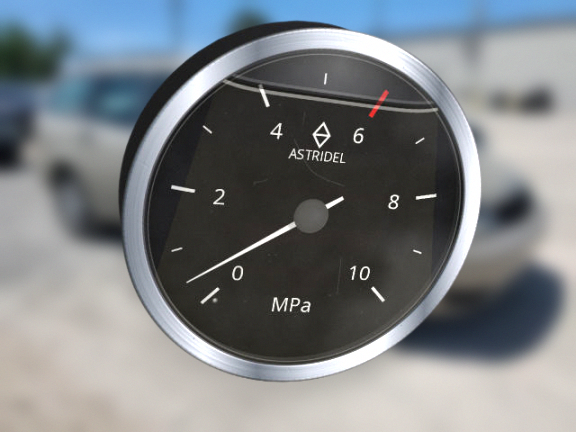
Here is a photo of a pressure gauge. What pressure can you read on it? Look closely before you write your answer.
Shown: 0.5 MPa
